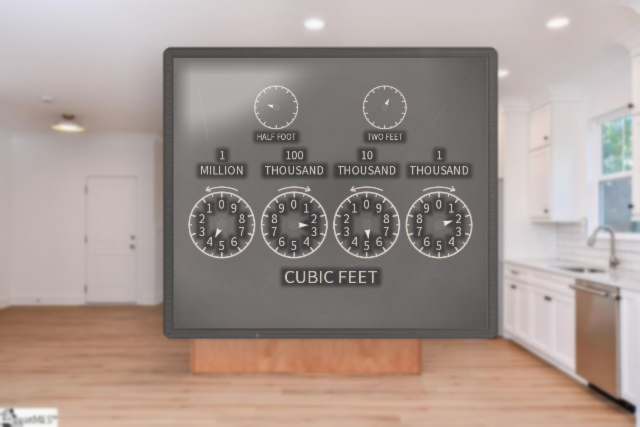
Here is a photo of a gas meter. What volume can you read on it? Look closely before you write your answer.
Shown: 425200 ft³
